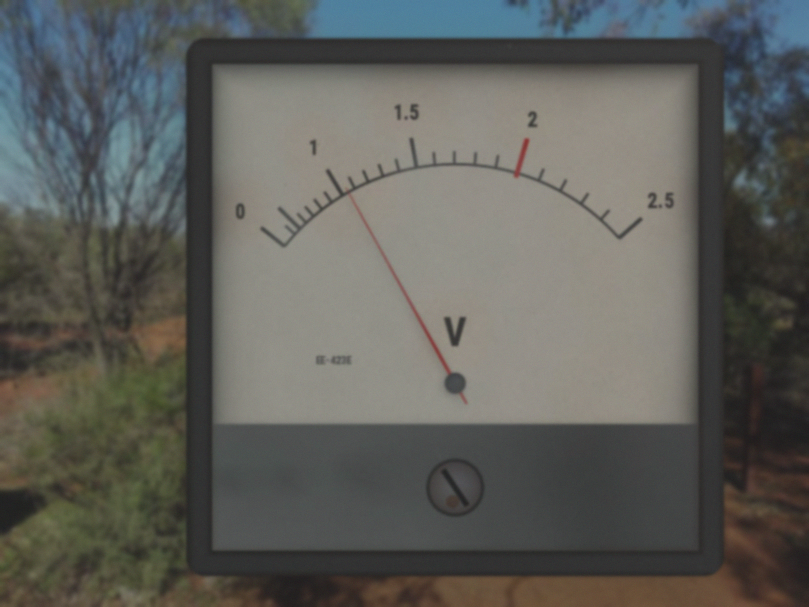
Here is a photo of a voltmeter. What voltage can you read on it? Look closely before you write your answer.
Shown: 1.05 V
